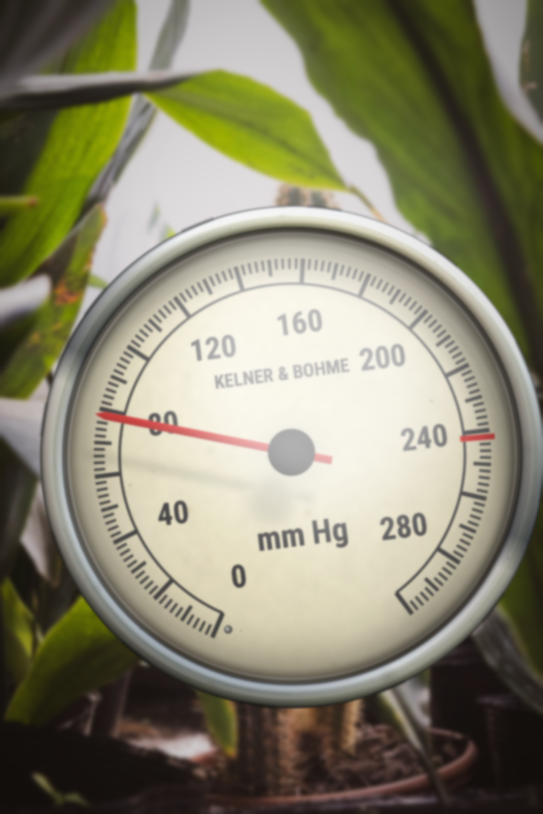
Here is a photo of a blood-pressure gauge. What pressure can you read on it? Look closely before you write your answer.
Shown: 78 mmHg
